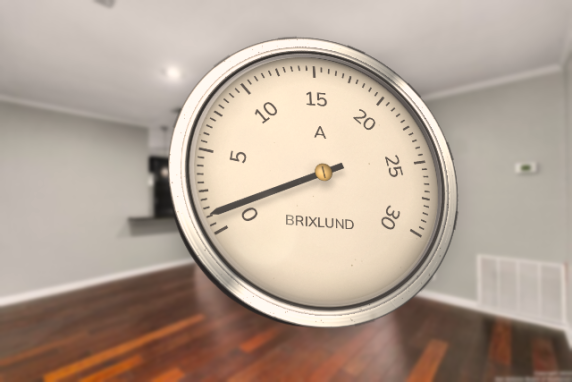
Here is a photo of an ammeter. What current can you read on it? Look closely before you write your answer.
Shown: 1 A
